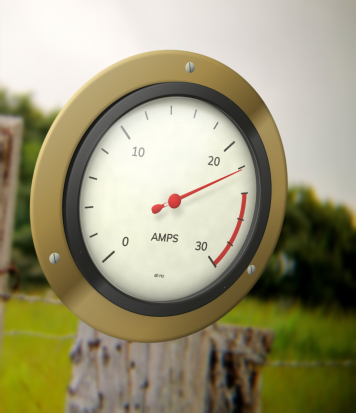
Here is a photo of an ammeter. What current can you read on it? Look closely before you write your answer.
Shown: 22 A
